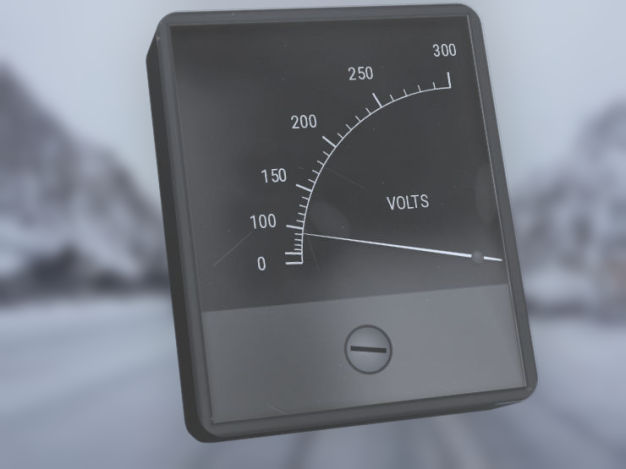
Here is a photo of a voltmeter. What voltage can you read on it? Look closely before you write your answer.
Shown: 90 V
